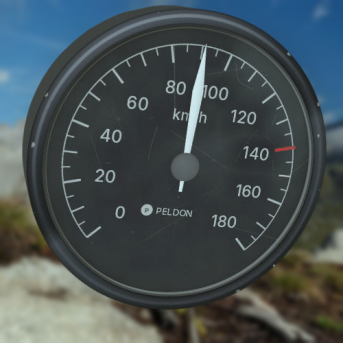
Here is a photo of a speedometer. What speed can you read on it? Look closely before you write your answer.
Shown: 90 km/h
